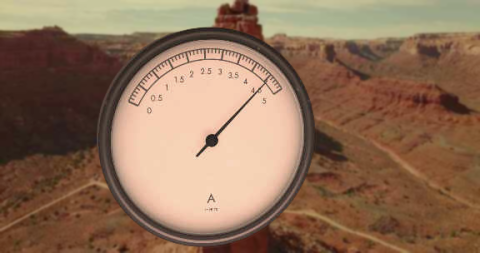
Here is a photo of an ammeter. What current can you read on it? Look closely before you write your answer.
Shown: 4.5 A
